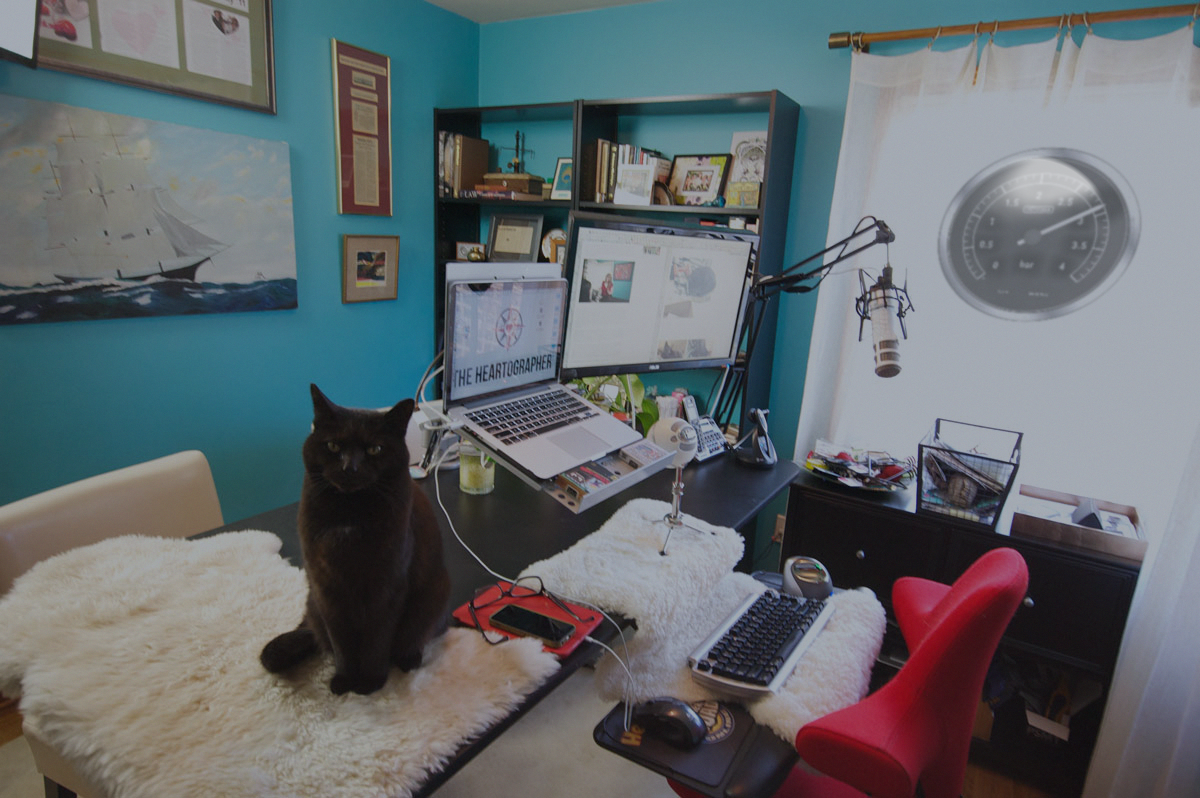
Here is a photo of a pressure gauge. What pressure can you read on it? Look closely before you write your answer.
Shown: 2.9 bar
